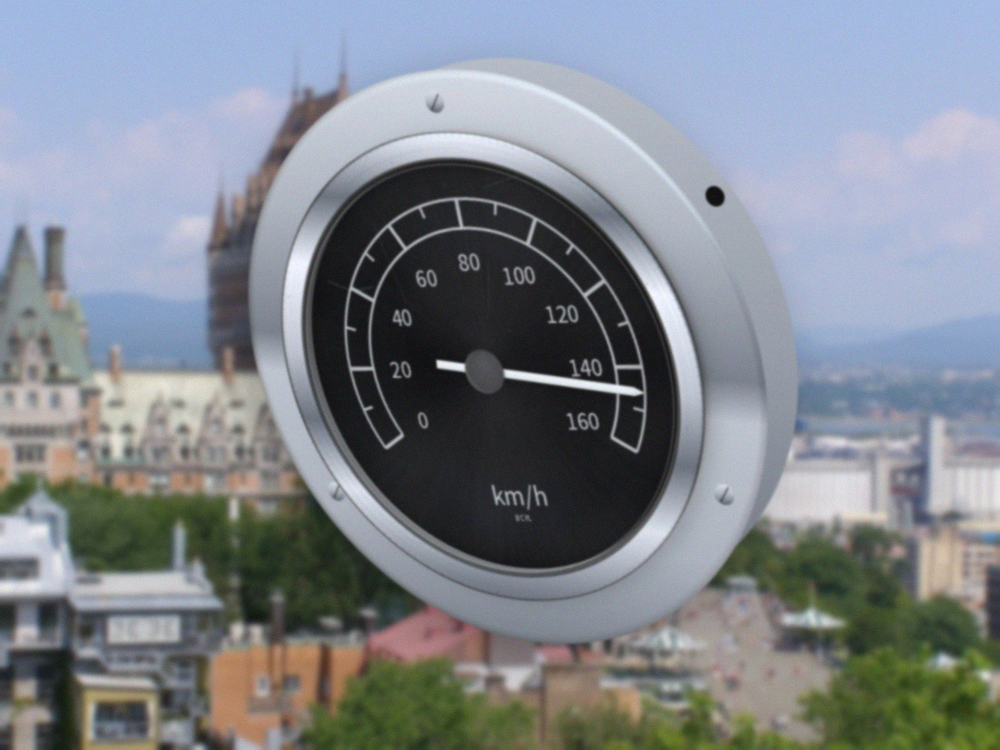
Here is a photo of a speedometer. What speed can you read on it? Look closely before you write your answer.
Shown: 145 km/h
